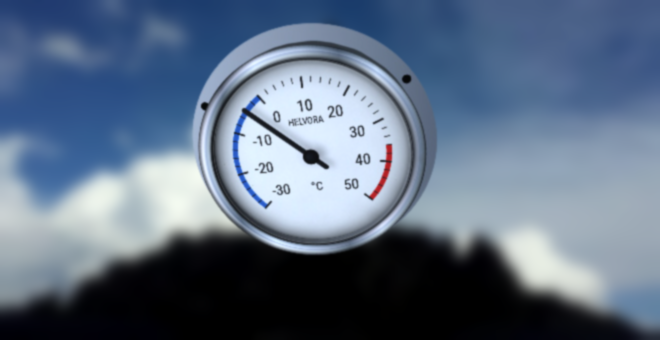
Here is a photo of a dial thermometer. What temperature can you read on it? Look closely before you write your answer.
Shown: -4 °C
